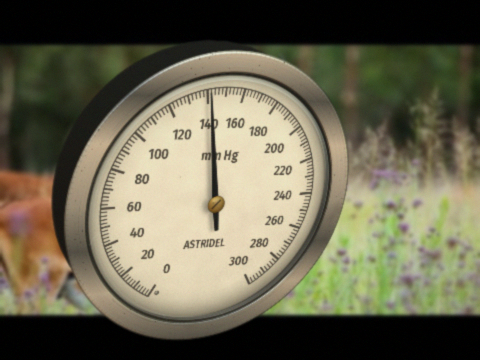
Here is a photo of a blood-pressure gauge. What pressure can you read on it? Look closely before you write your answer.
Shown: 140 mmHg
